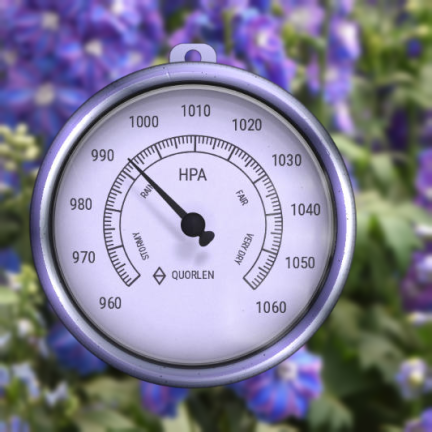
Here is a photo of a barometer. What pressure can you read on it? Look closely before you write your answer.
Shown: 993 hPa
